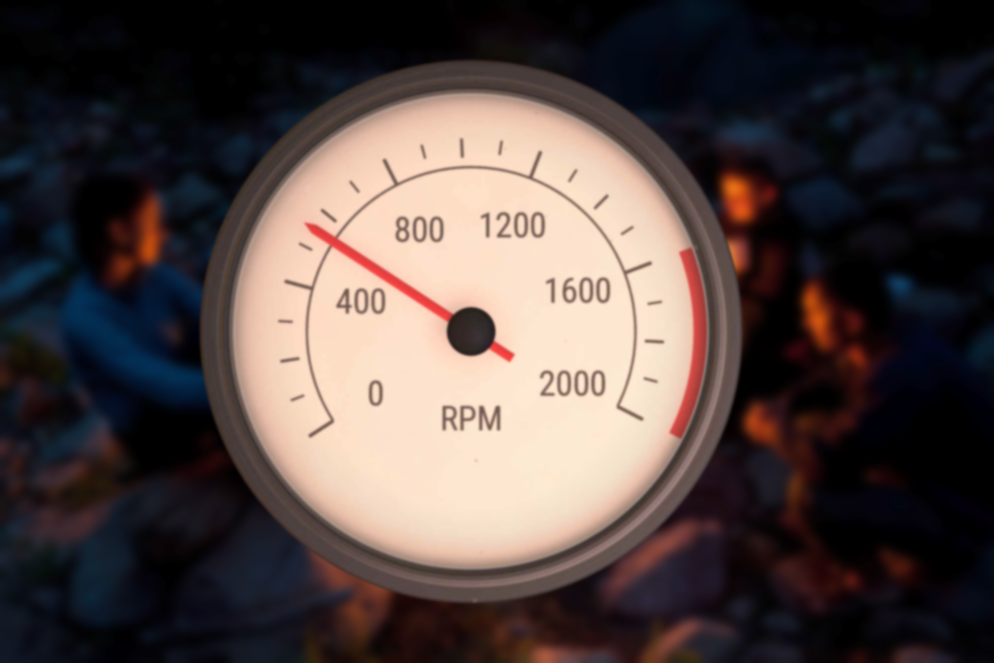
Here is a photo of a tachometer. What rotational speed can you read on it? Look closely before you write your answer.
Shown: 550 rpm
